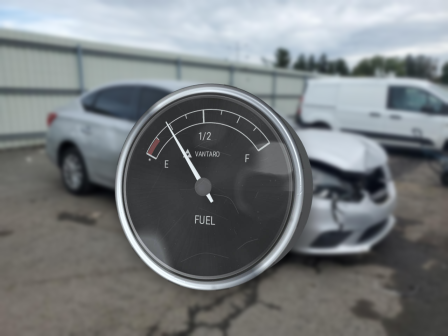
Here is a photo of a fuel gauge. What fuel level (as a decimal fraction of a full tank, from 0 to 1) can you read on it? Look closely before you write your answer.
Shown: 0.25
